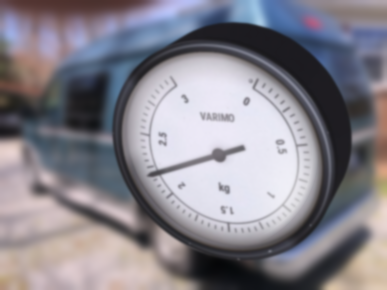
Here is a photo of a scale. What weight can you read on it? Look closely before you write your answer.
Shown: 2.2 kg
